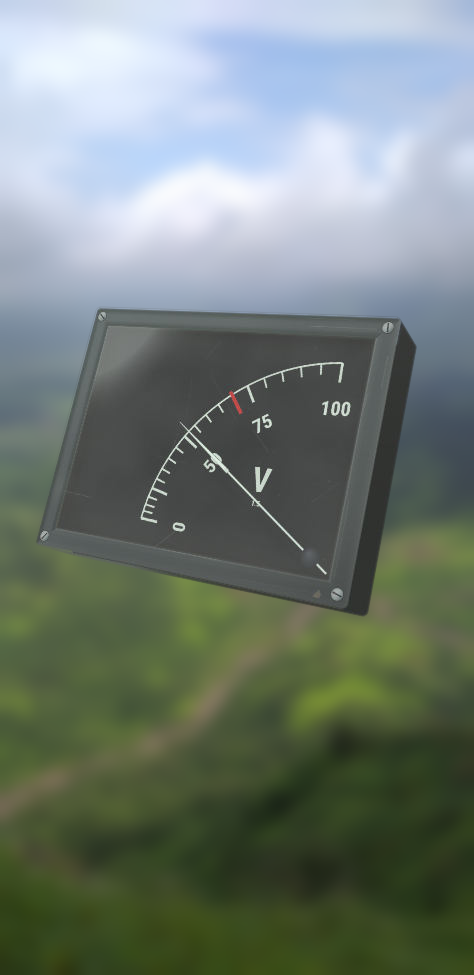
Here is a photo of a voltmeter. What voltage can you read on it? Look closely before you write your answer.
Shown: 52.5 V
